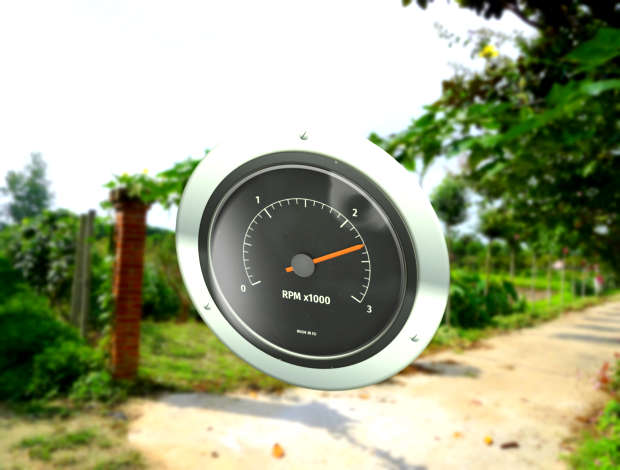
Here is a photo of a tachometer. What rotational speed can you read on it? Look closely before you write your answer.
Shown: 2300 rpm
